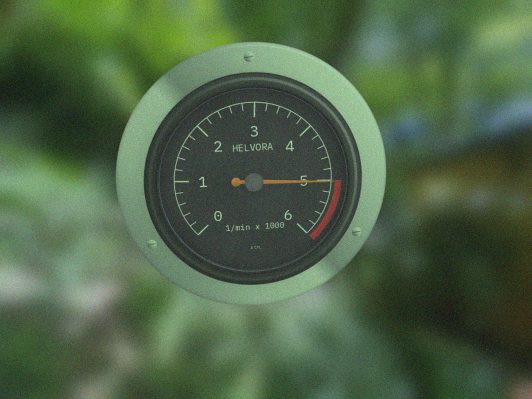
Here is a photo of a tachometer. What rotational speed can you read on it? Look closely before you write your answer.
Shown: 5000 rpm
